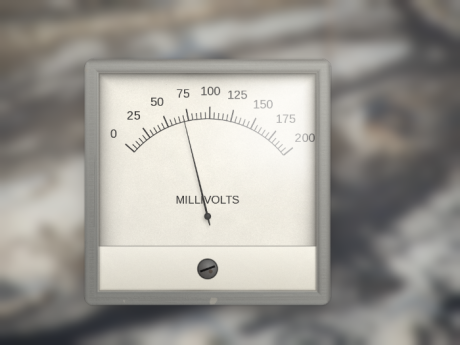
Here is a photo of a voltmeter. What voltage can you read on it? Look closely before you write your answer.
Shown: 70 mV
